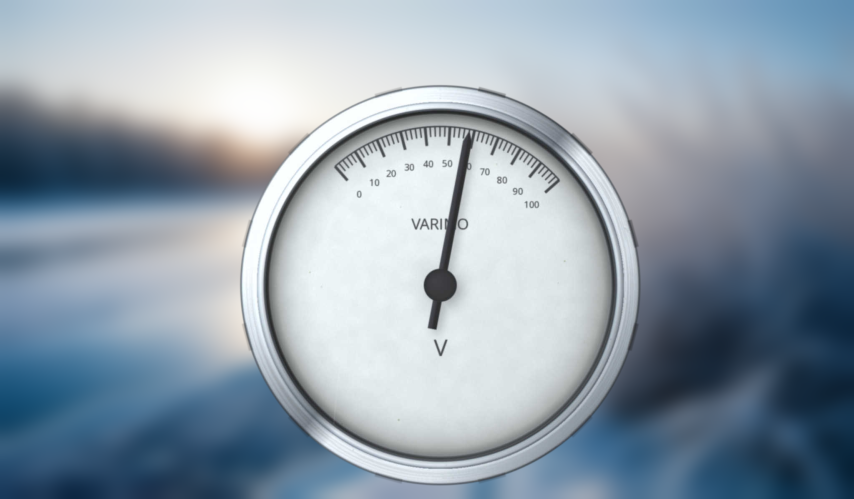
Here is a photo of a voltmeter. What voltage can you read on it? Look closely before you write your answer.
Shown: 58 V
